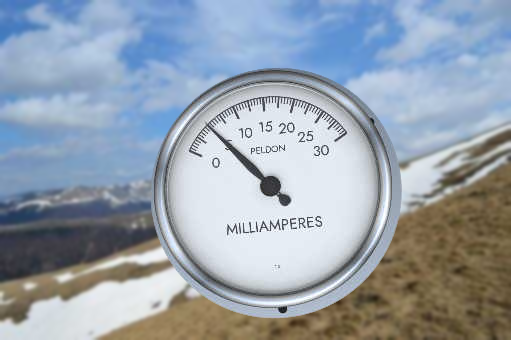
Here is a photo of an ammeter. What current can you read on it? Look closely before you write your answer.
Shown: 5 mA
